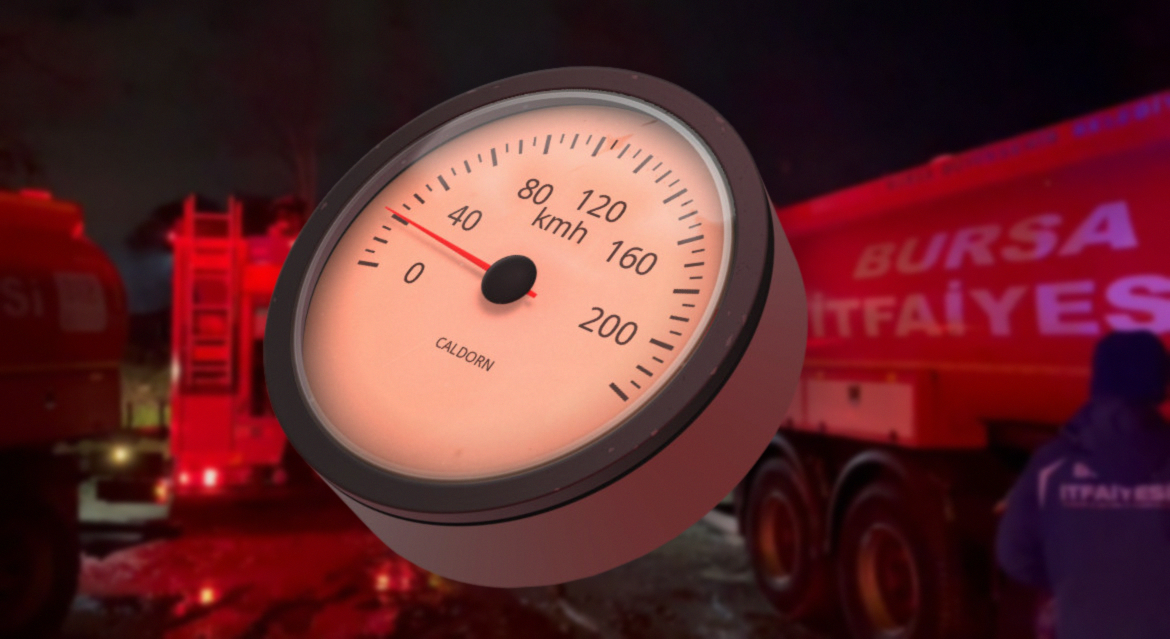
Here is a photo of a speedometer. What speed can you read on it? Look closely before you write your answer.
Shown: 20 km/h
